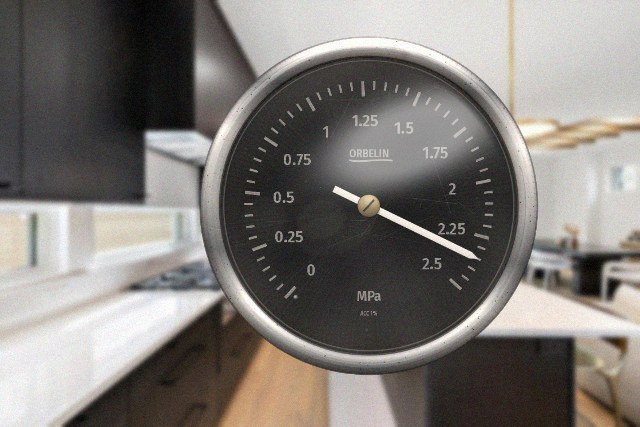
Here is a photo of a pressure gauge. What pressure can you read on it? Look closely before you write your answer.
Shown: 2.35 MPa
